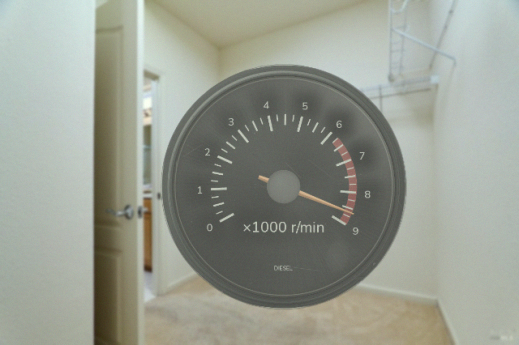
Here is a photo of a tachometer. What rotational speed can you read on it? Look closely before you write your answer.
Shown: 8625 rpm
